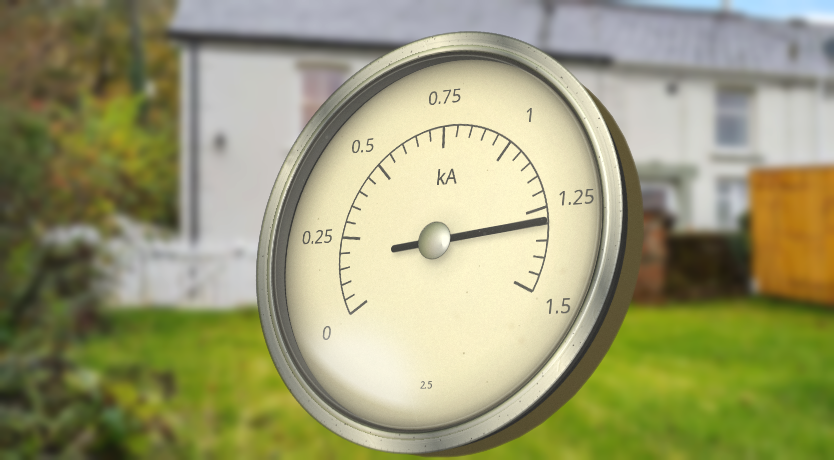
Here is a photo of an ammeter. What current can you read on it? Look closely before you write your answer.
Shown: 1.3 kA
